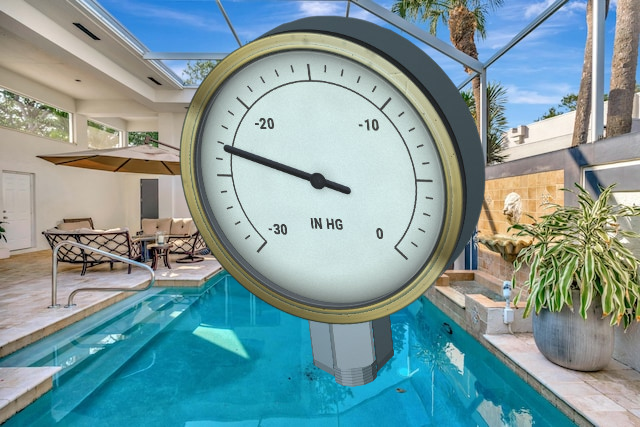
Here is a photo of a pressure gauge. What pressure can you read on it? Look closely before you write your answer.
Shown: -23 inHg
